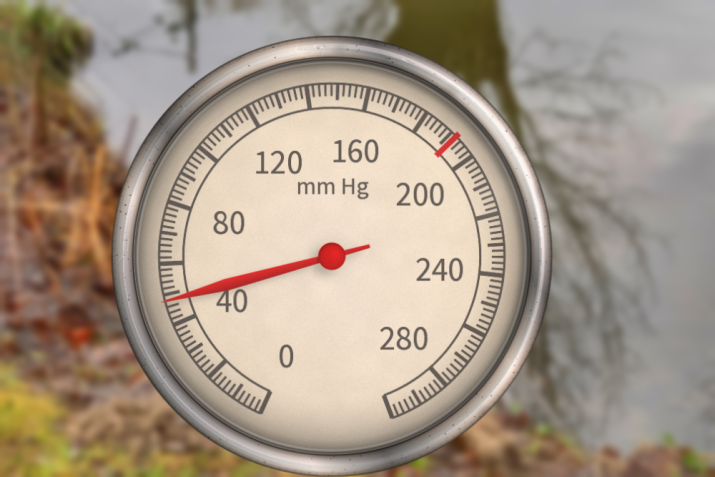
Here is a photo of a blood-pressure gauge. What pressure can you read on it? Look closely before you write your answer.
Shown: 48 mmHg
